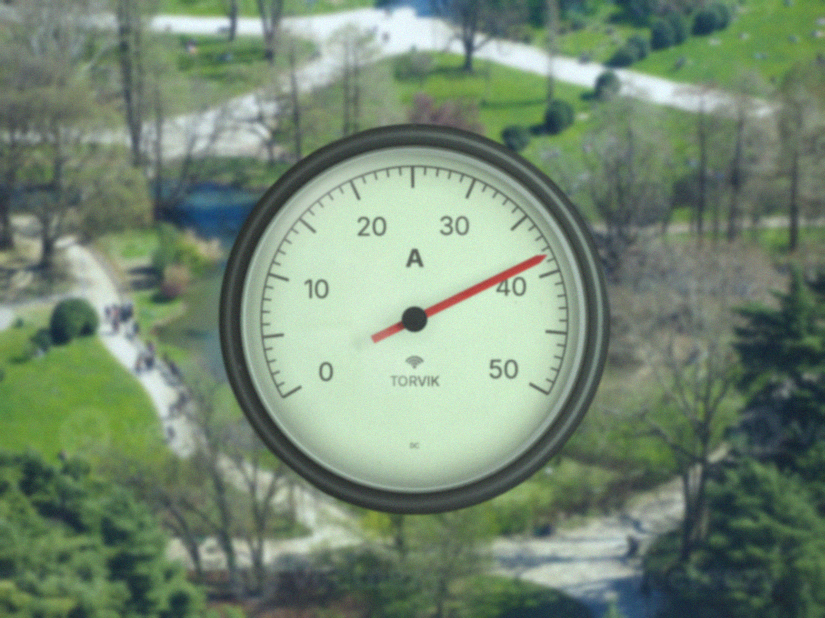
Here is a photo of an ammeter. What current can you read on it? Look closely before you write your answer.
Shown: 38.5 A
